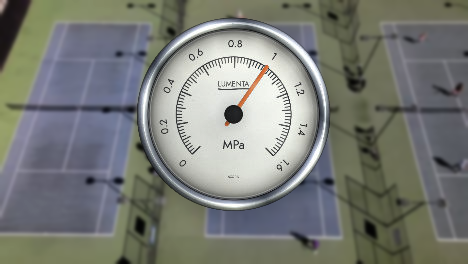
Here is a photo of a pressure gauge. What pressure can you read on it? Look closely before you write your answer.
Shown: 1 MPa
